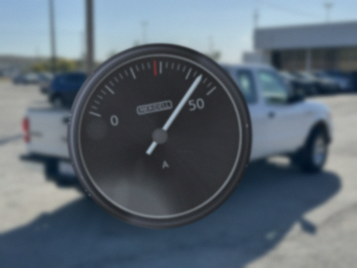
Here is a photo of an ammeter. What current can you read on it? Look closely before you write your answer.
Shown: 44 A
